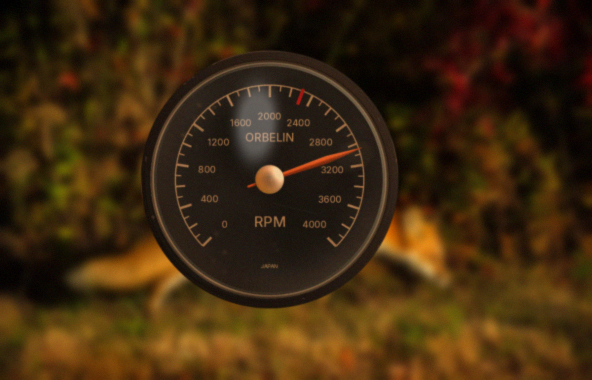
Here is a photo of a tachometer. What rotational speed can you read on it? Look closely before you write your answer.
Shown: 3050 rpm
